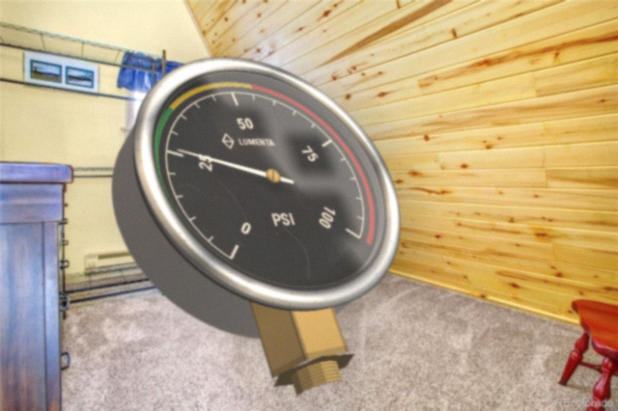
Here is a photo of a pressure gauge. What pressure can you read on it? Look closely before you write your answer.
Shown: 25 psi
